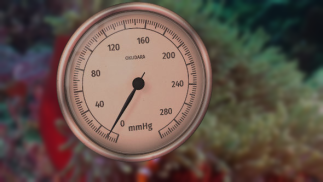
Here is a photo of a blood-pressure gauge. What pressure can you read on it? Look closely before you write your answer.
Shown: 10 mmHg
